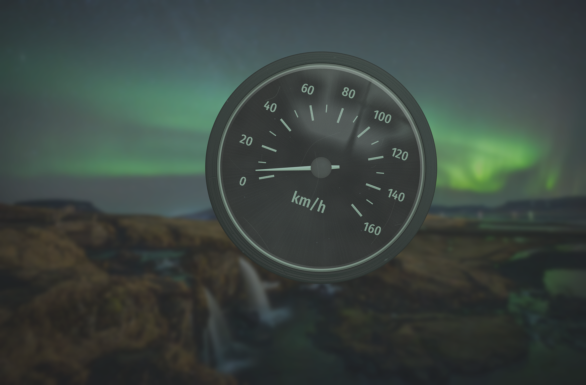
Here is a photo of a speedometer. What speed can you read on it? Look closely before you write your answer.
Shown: 5 km/h
